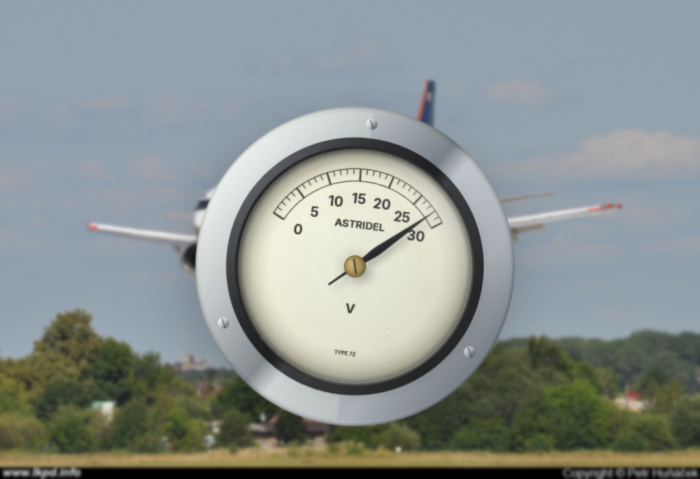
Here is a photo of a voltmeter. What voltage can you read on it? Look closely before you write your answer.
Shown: 28 V
